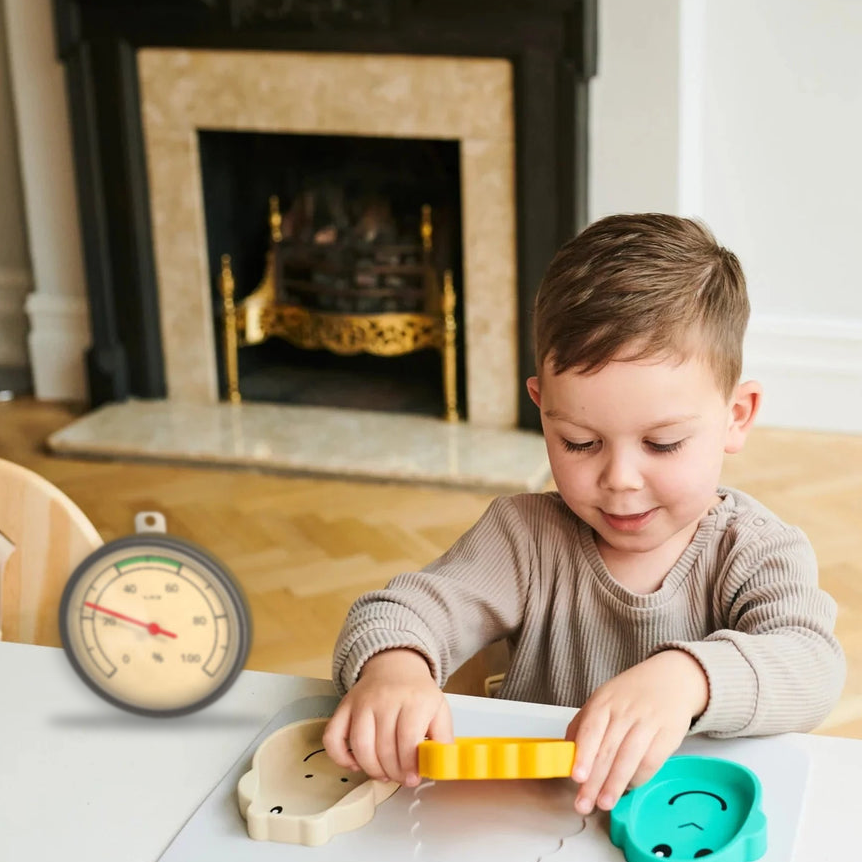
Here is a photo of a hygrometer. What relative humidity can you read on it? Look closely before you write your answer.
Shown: 25 %
